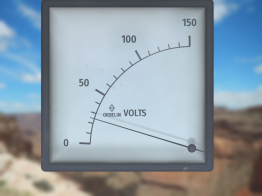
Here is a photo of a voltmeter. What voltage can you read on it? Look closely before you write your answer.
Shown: 25 V
